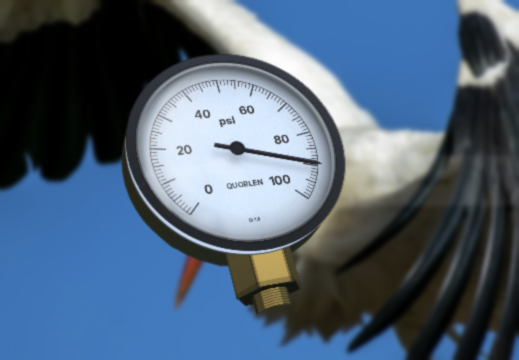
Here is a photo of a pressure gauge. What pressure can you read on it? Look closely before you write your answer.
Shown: 90 psi
